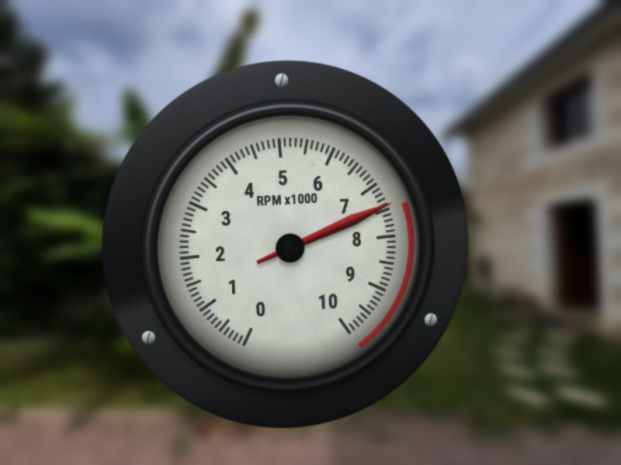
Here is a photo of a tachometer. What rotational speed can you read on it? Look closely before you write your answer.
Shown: 7400 rpm
